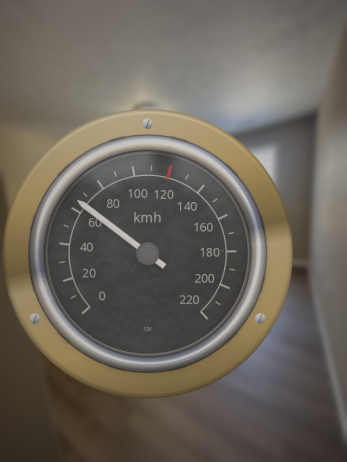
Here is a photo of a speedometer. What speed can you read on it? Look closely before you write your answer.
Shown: 65 km/h
